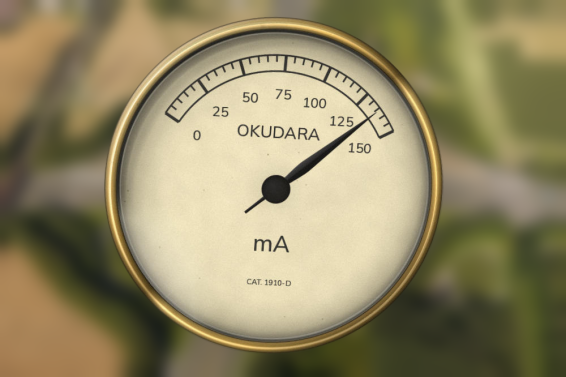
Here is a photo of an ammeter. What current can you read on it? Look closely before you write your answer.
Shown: 135 mA
